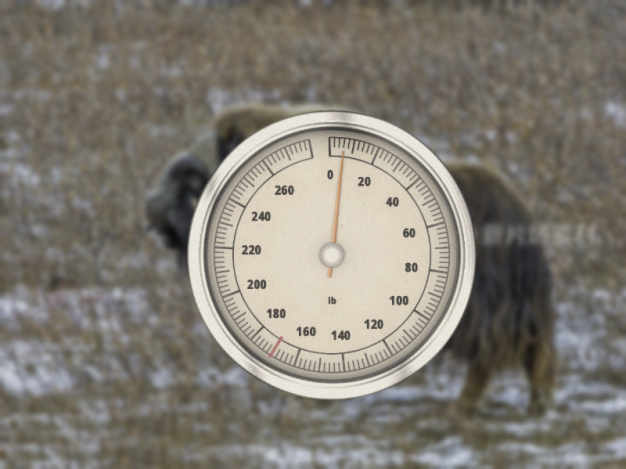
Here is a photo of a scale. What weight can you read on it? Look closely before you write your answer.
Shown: 6 lb
